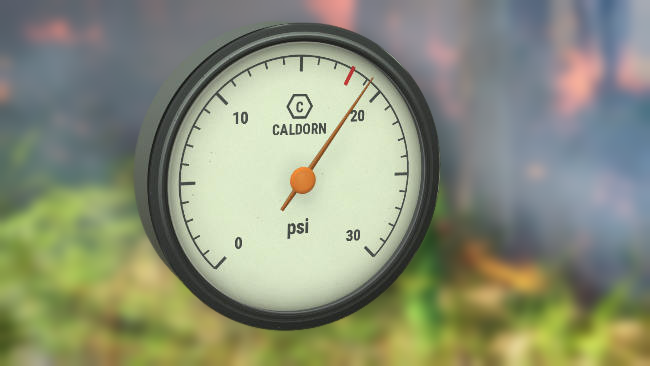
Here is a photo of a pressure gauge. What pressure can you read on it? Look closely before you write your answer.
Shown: 19 psi
